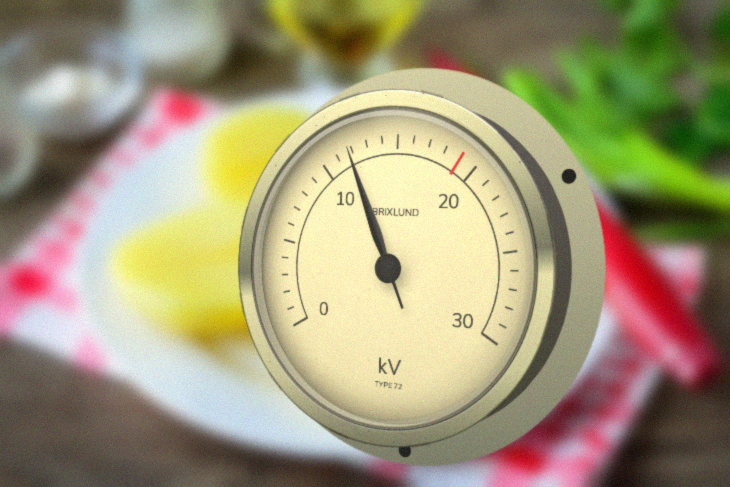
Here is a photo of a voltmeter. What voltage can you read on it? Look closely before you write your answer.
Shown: 12 kV
